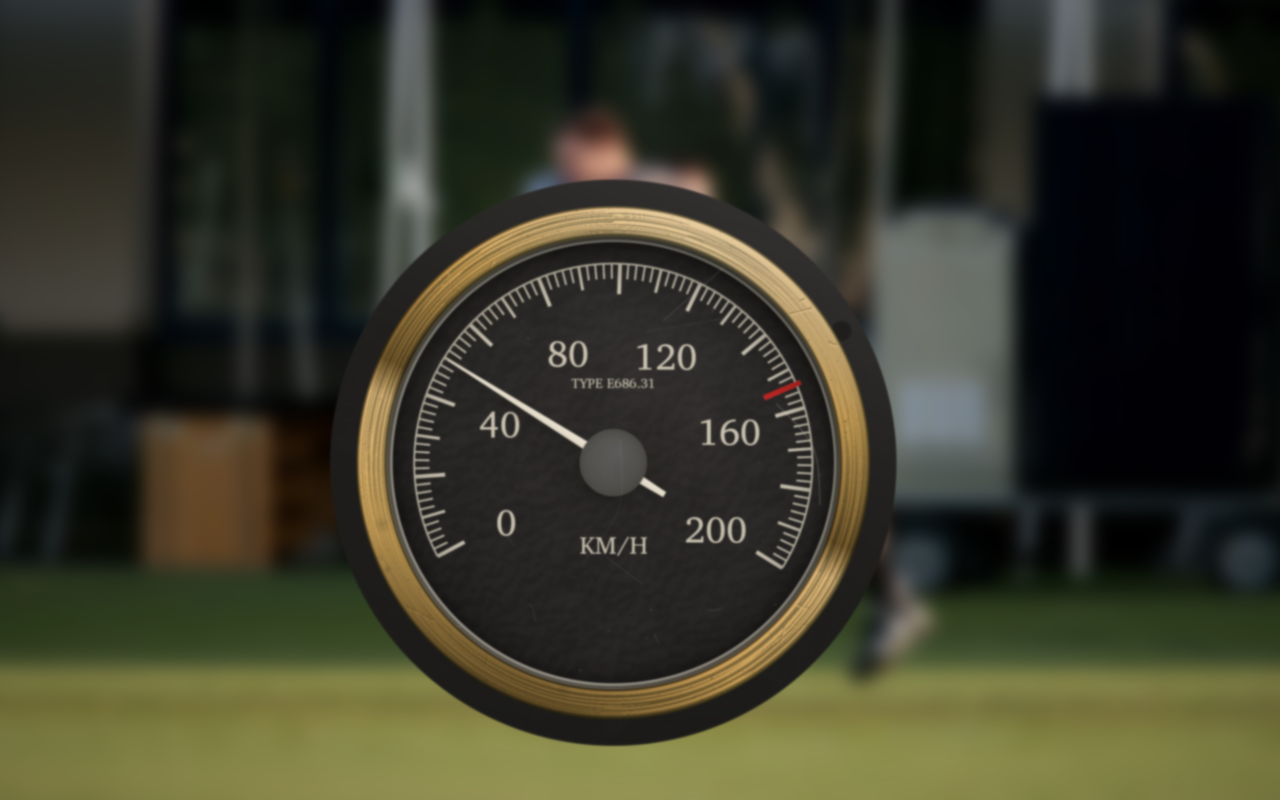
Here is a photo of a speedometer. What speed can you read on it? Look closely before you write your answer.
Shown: 50 km/h
